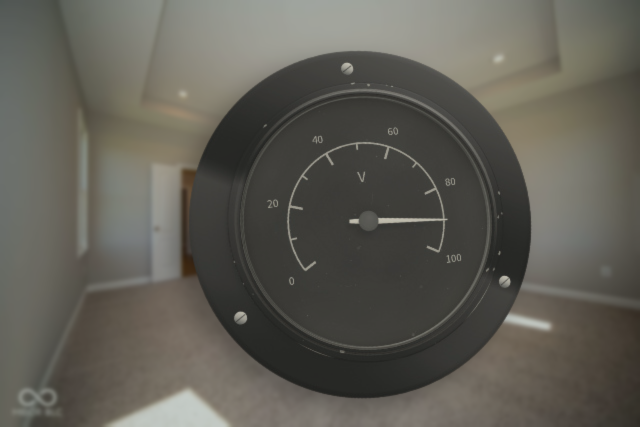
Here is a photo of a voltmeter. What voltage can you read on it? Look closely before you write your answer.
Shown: 90 V
